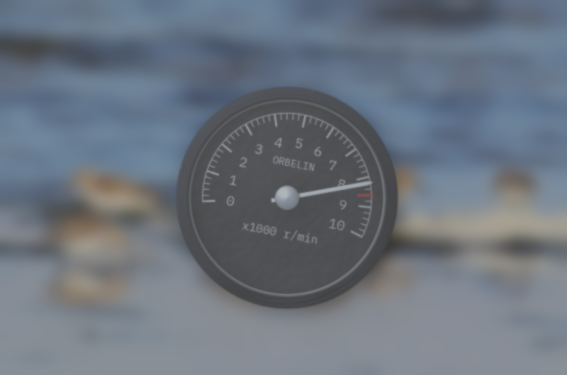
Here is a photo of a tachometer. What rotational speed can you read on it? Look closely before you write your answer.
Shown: 8200 rpm
